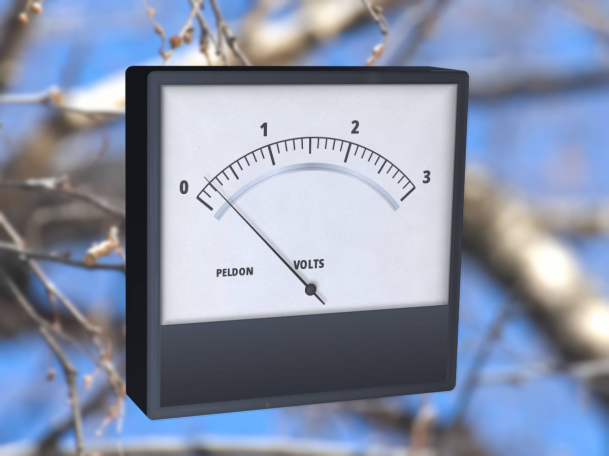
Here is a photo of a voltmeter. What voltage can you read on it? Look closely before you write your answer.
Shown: 0.2 V
